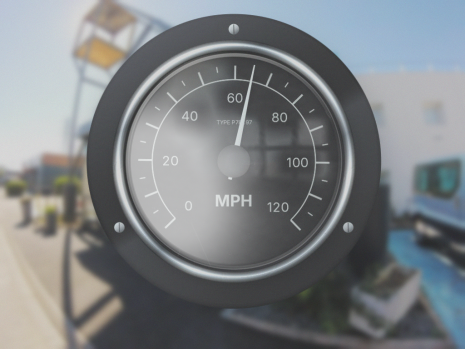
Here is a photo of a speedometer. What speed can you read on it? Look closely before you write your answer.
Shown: 65 mph
